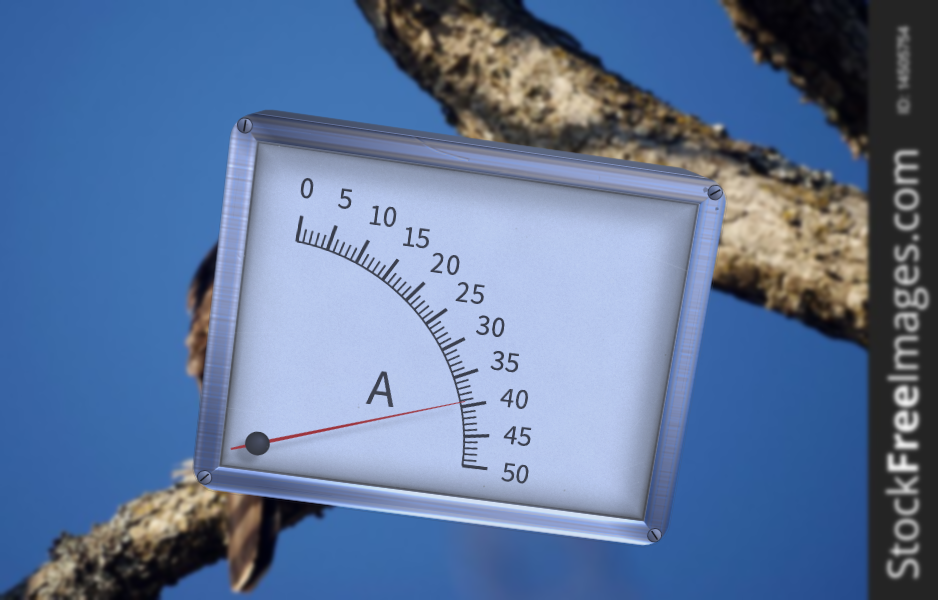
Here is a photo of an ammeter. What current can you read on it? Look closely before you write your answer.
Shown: 39 A
